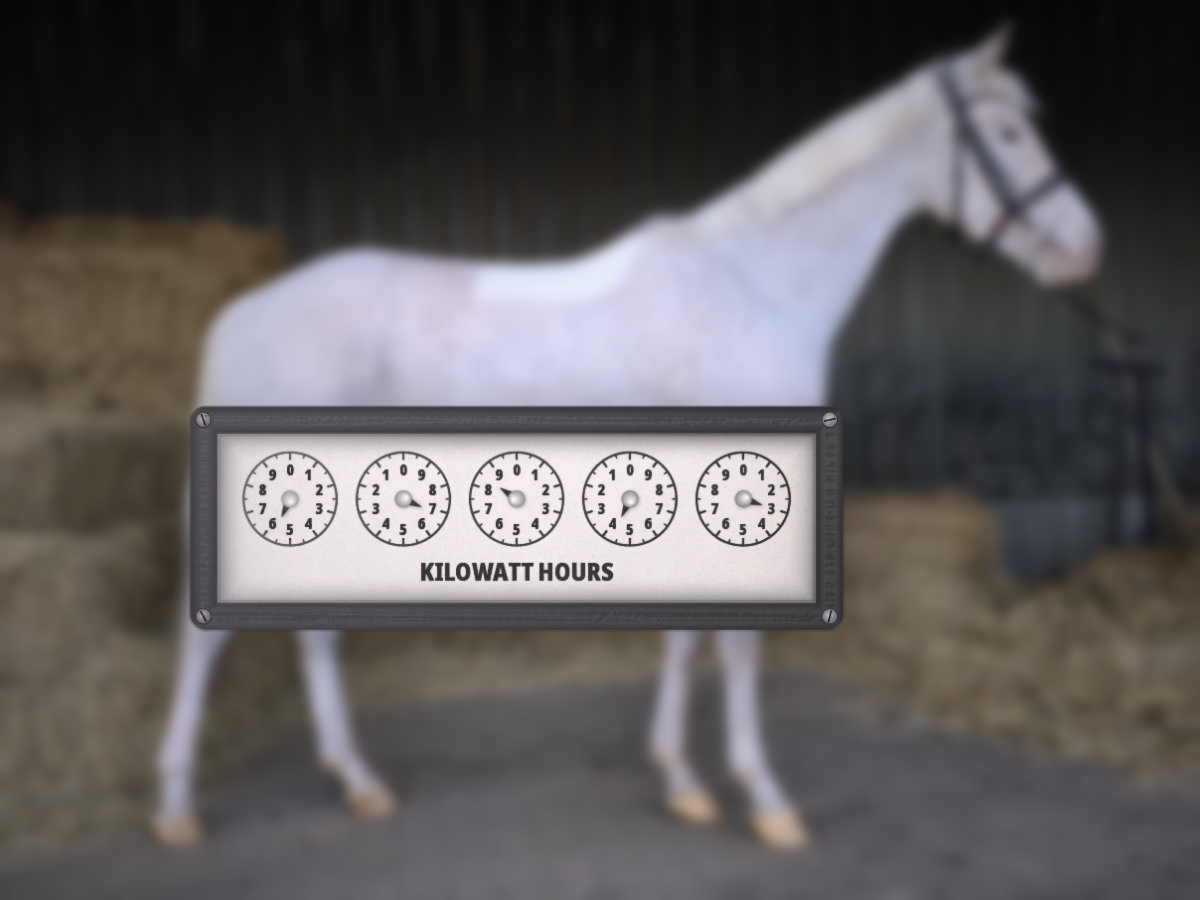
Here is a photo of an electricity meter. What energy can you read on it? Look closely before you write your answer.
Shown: 56843 kWh
